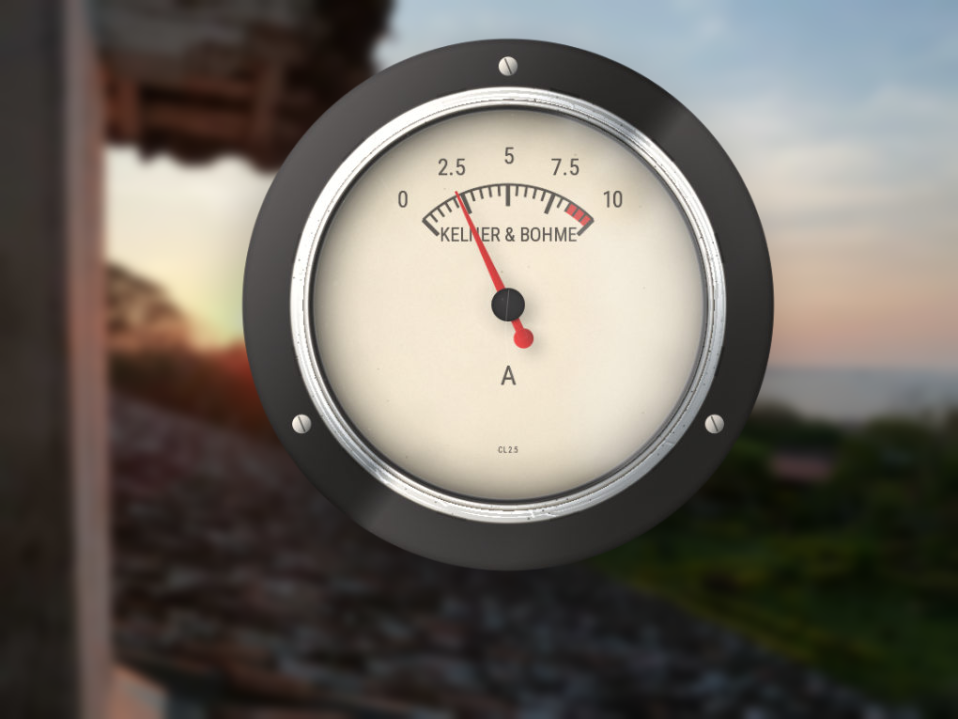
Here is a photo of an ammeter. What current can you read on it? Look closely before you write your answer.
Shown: 2.25 A
